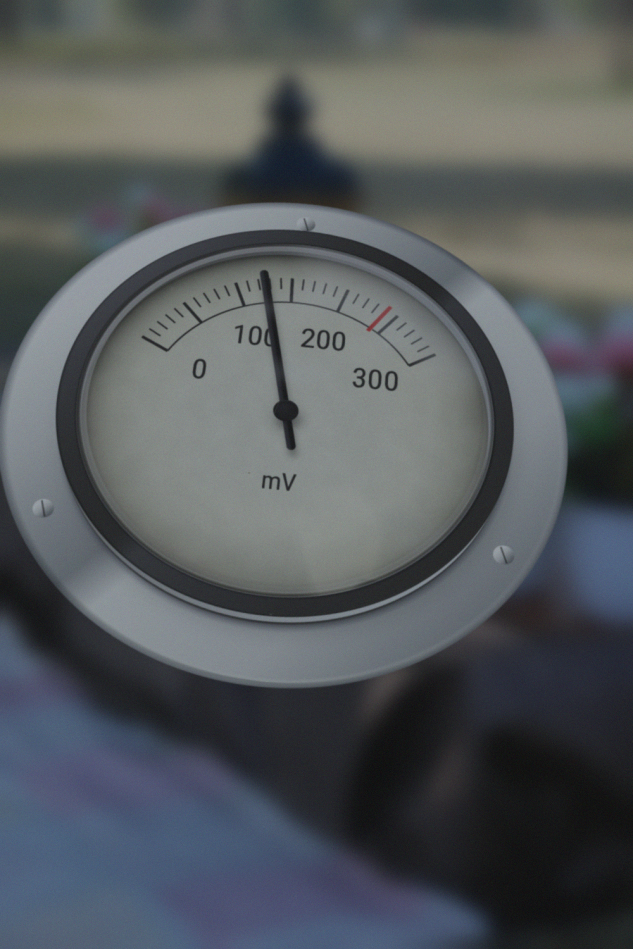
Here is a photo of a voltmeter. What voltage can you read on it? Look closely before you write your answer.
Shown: 125 mV
